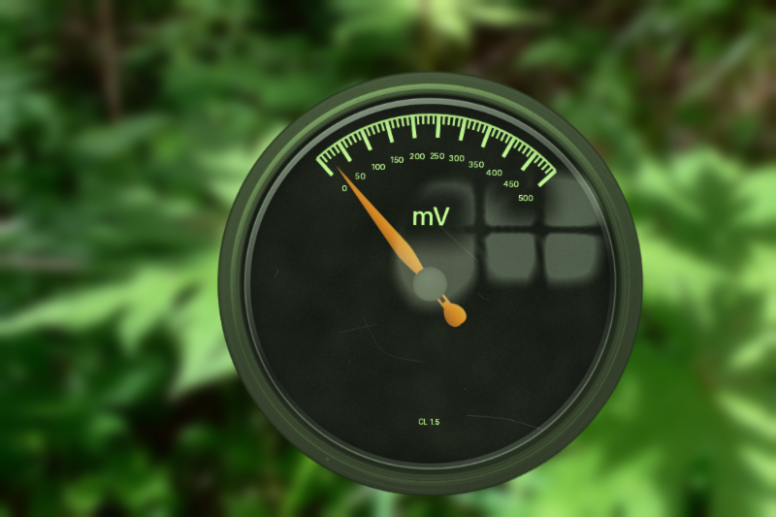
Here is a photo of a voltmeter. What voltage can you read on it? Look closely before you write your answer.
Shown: 20 mV
